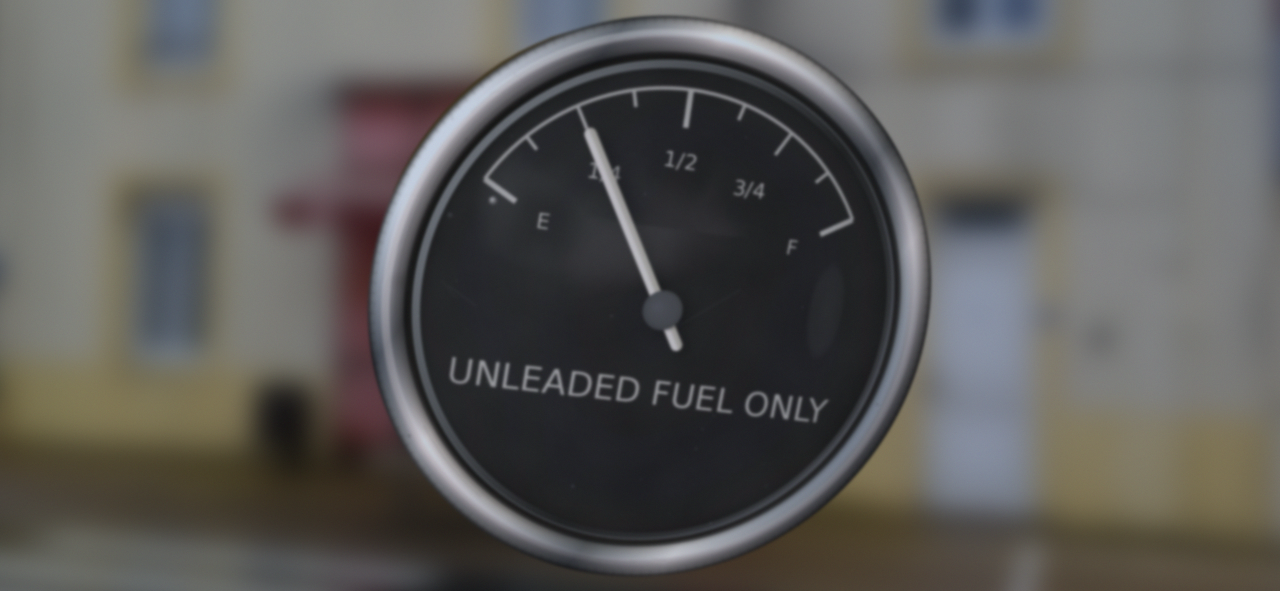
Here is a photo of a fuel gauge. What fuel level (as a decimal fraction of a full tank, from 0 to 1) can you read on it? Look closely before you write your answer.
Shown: 0.25
